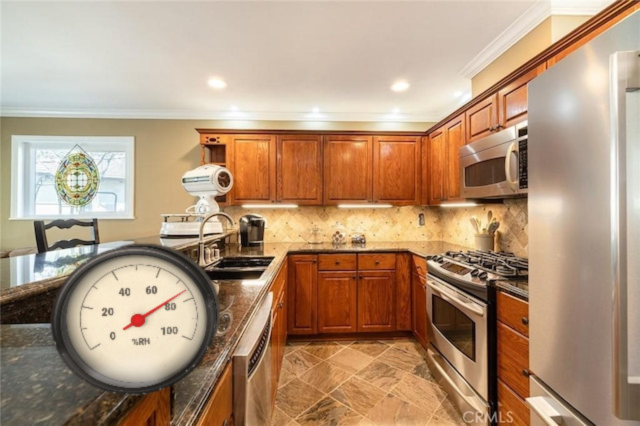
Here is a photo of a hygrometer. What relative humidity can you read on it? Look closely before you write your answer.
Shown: 75 %
